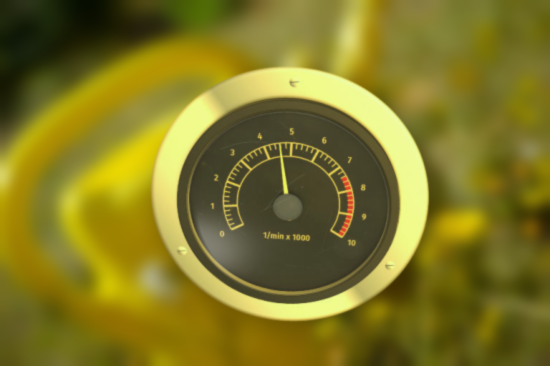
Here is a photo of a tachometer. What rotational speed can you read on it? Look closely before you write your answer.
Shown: 4600 rpm
